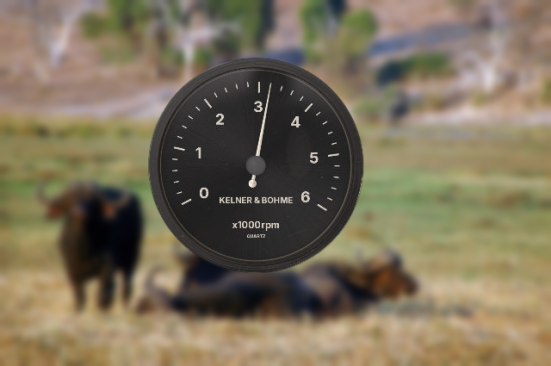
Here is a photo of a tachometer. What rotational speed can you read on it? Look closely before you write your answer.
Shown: 3200 rpm
